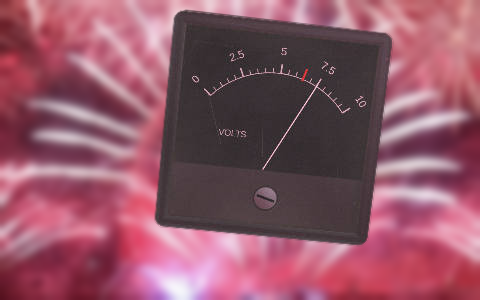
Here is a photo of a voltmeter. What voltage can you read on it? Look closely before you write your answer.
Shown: 7.5 V
